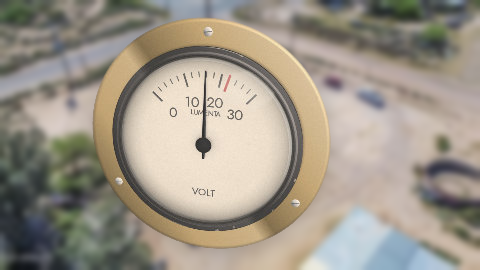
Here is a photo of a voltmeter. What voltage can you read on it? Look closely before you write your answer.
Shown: 16 V
